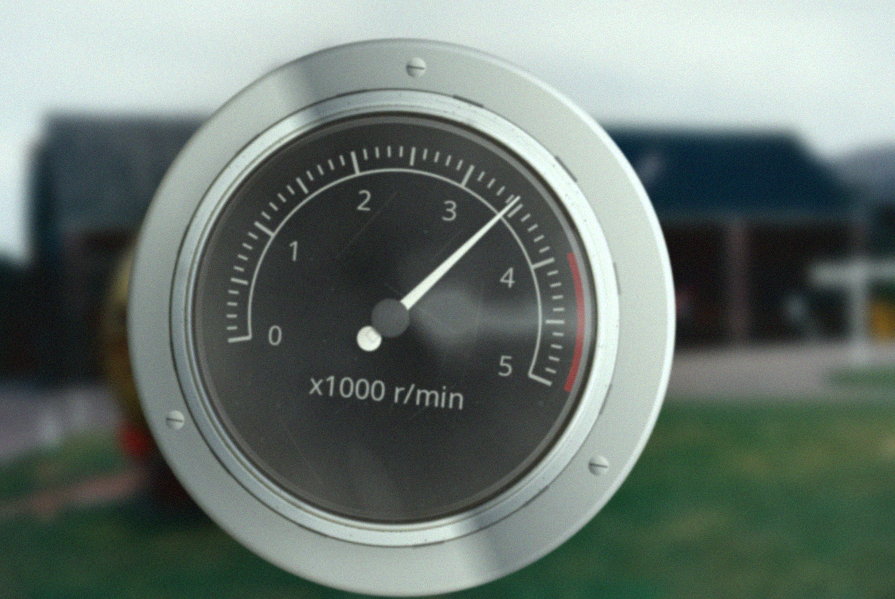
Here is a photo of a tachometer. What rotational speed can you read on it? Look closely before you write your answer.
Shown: 3450 rpm
